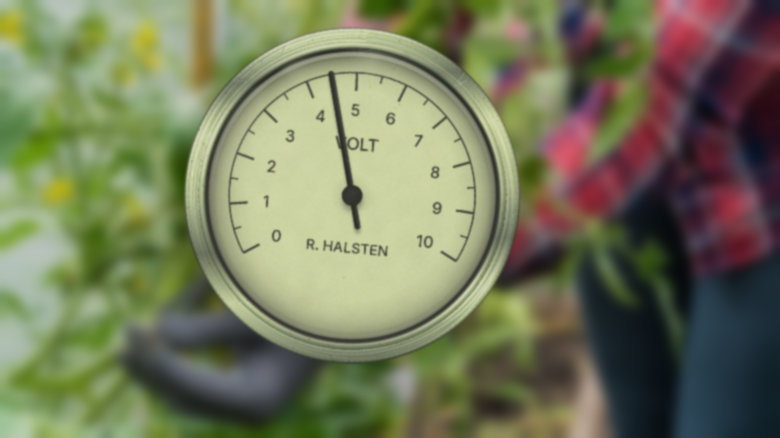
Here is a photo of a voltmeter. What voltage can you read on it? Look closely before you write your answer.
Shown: 4.5 V
